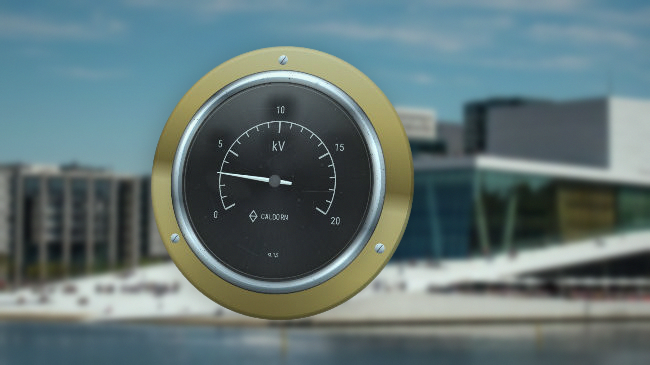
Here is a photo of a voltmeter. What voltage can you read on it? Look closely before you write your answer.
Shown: 3 kV
